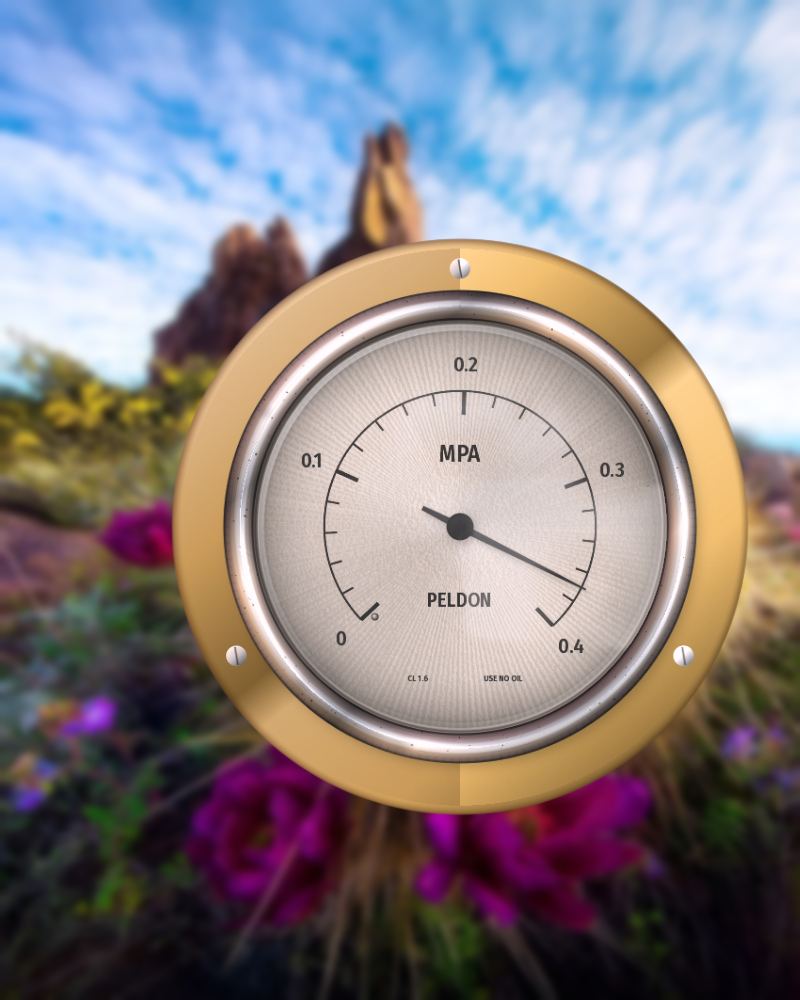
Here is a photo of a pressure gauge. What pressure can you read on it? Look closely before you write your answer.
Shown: 0.37 MPa
